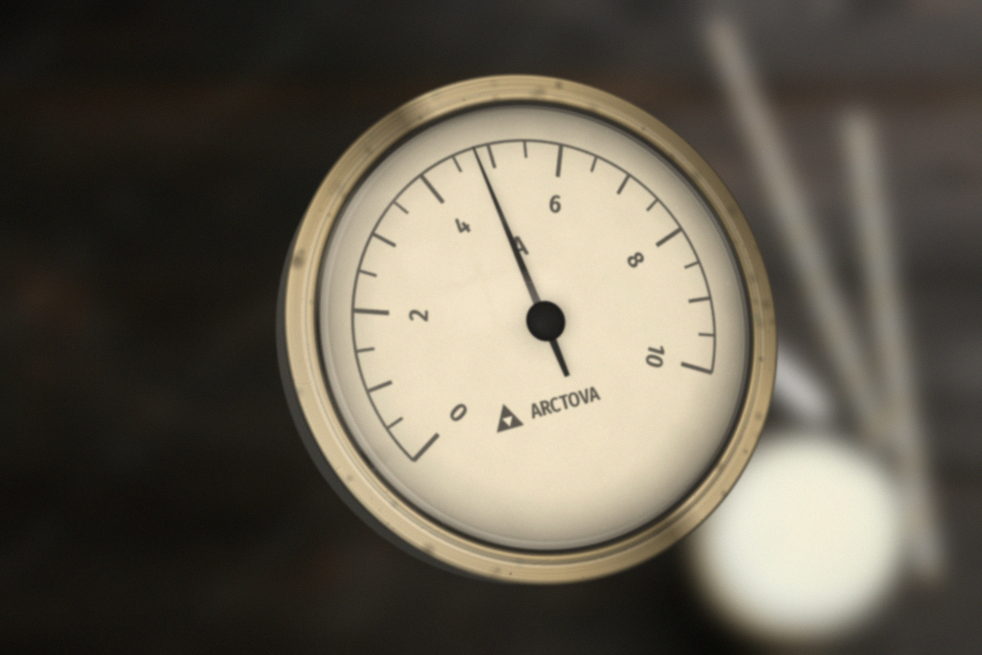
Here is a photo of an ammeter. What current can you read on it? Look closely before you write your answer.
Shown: 4.75 A
